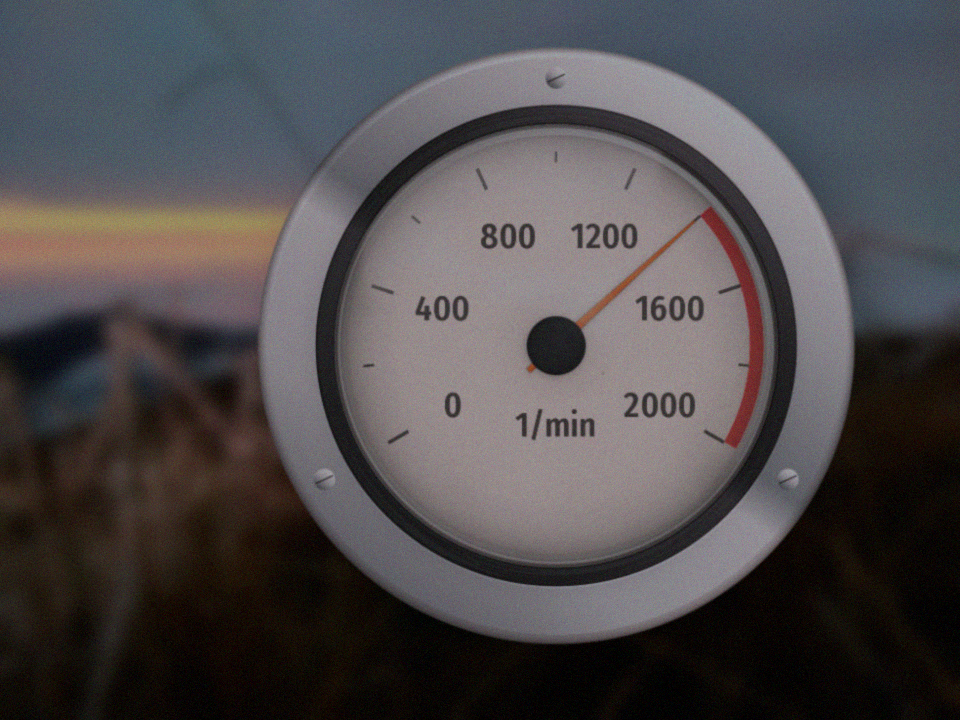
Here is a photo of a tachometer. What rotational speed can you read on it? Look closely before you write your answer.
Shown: 1400 rpm
